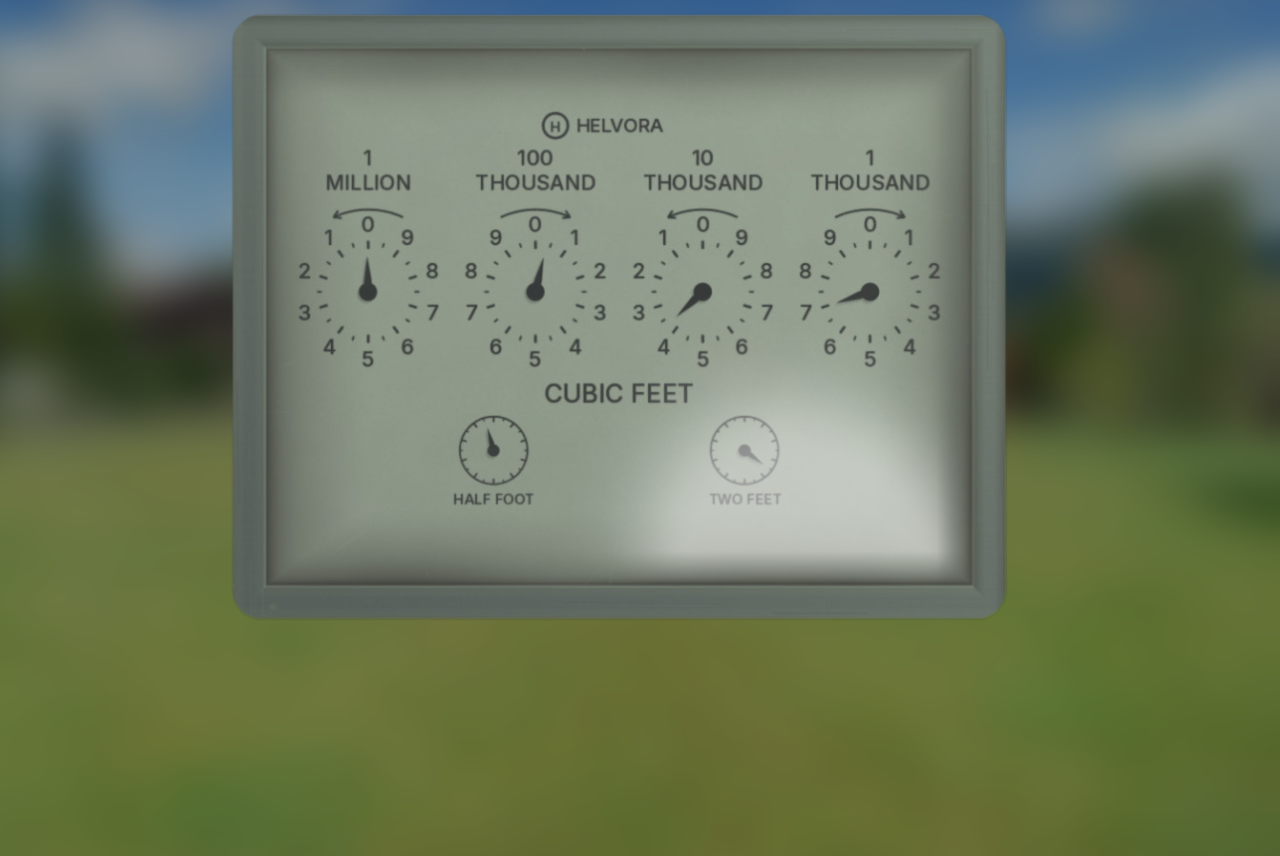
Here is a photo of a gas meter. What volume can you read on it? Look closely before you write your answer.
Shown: 3700 ft³
